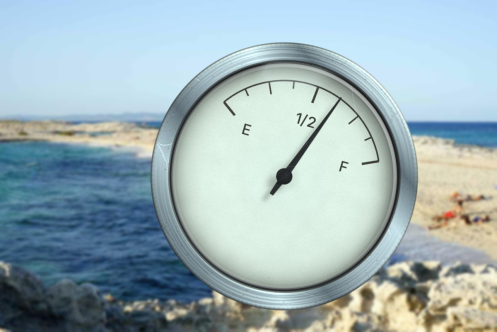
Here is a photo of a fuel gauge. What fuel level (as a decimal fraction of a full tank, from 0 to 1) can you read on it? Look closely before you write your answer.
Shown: 0.625
